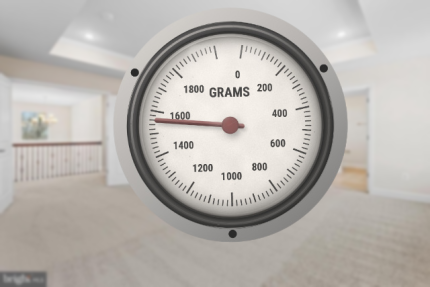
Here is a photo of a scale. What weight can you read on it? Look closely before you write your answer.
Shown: 1560 g
